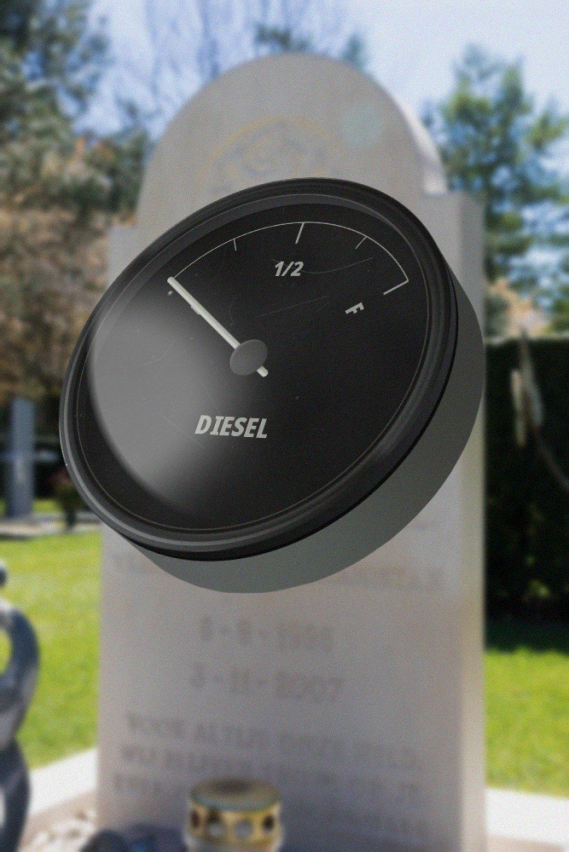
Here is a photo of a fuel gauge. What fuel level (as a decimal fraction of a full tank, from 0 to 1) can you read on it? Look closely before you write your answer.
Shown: 0
